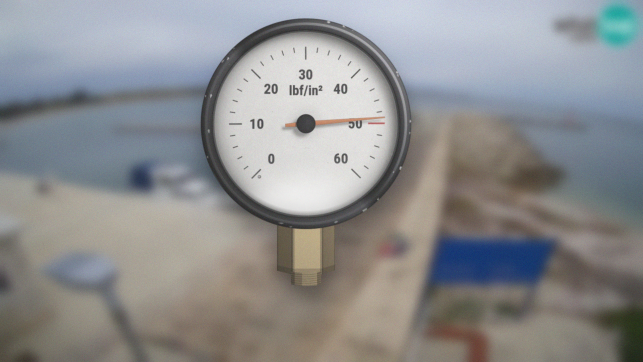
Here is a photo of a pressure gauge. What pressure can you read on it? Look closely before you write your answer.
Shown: 49 psi
